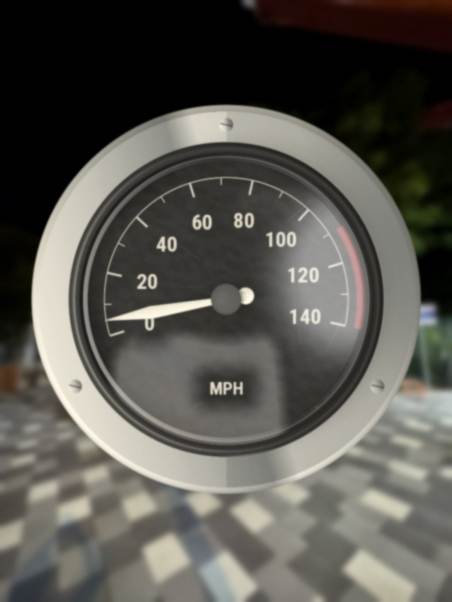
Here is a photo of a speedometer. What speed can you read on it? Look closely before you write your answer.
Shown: 5 mph
